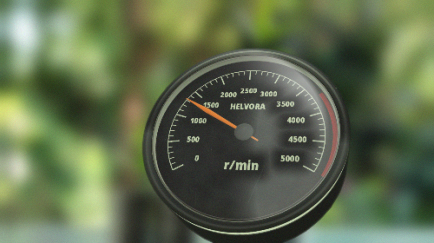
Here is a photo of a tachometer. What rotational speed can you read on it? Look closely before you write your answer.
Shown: 1300 rpm
